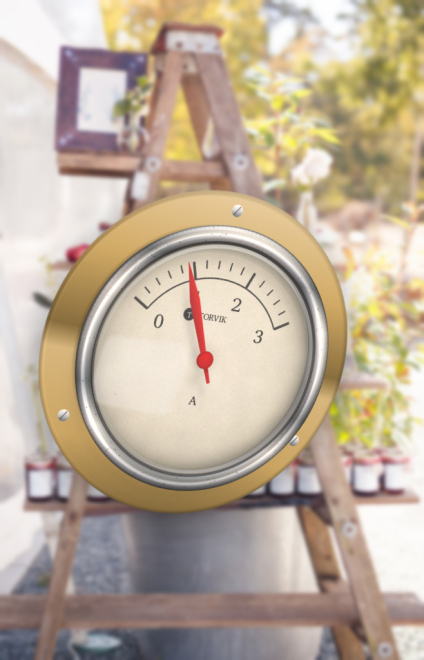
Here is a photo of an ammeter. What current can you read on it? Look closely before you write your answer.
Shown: 0.9 A
